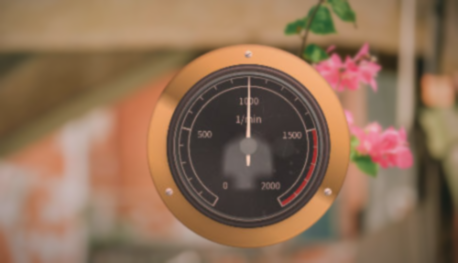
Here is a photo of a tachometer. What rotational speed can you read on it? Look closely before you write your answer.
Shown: 1000 rpm
